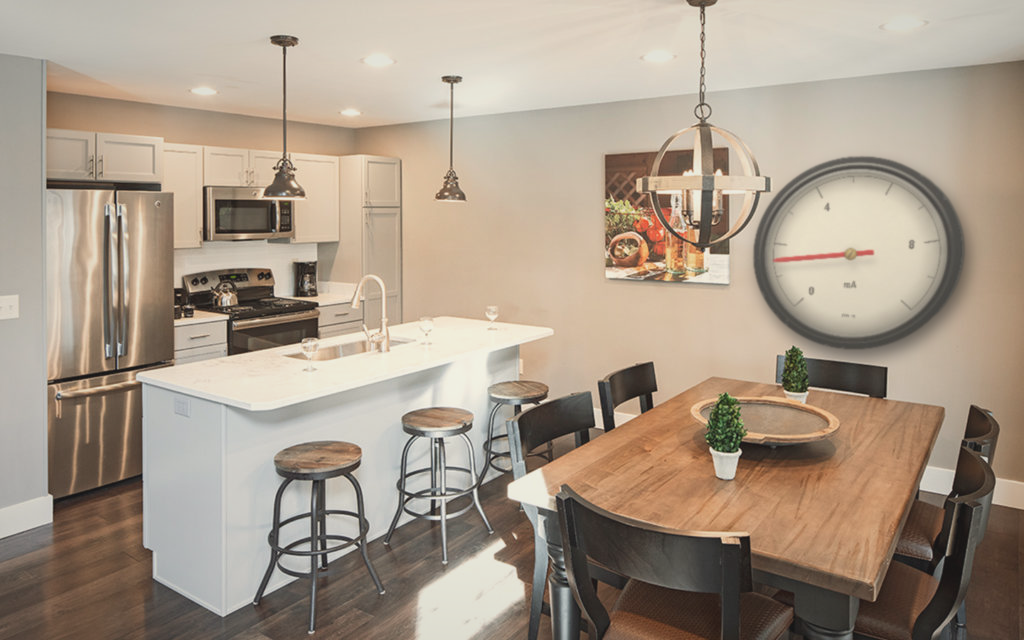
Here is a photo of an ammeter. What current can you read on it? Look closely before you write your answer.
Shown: 1.5 mA
